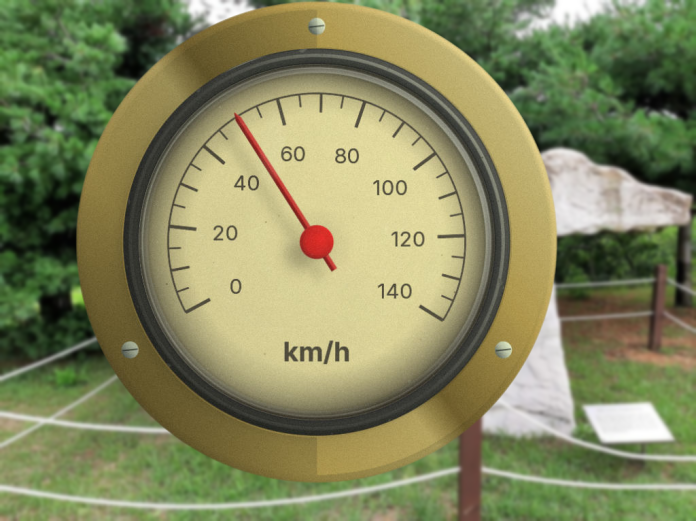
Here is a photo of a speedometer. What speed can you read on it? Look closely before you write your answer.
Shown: 50 km/h
